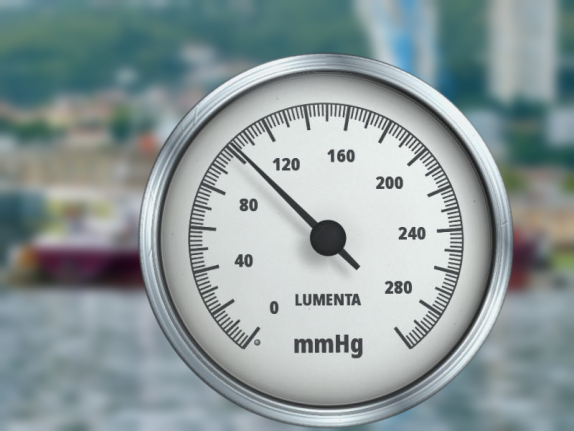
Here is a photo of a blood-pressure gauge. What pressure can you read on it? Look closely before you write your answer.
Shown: 102 mmHg
